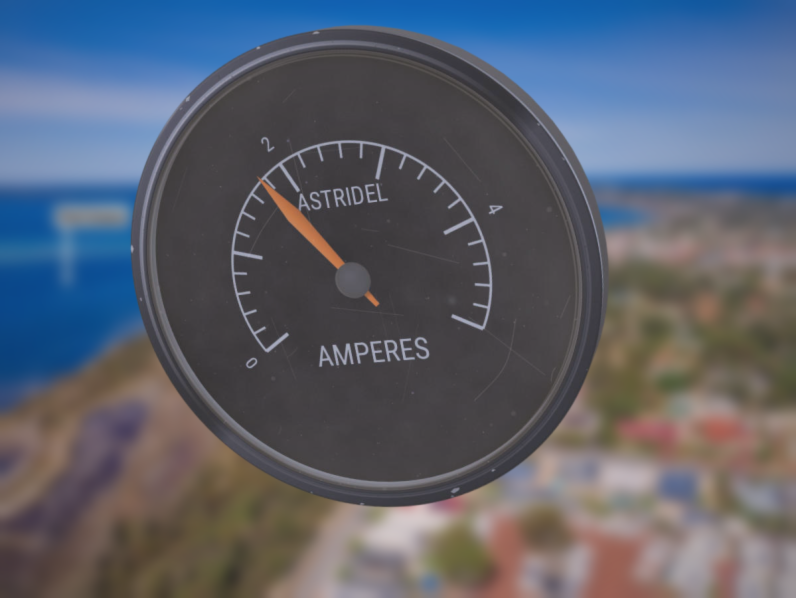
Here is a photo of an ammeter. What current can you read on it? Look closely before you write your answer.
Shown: 1.8 A
